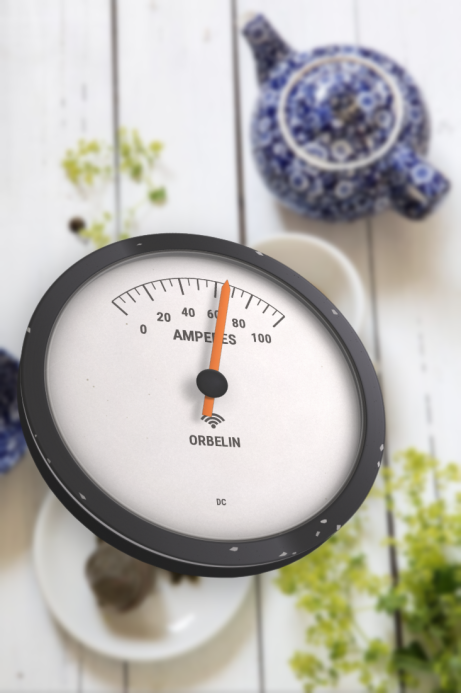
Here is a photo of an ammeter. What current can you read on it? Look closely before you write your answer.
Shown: 65 A
